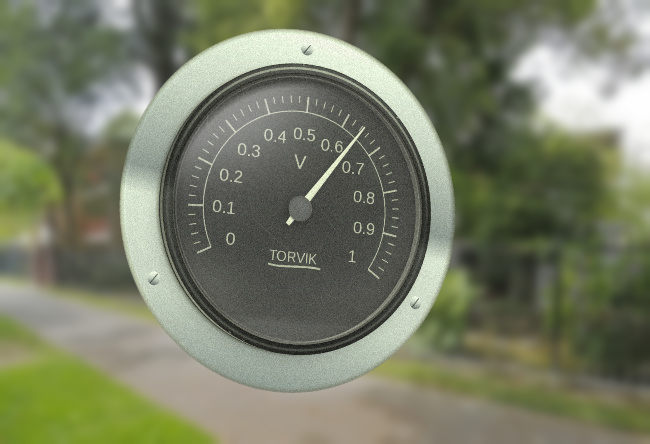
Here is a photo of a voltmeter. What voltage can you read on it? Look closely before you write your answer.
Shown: 0.64 V
